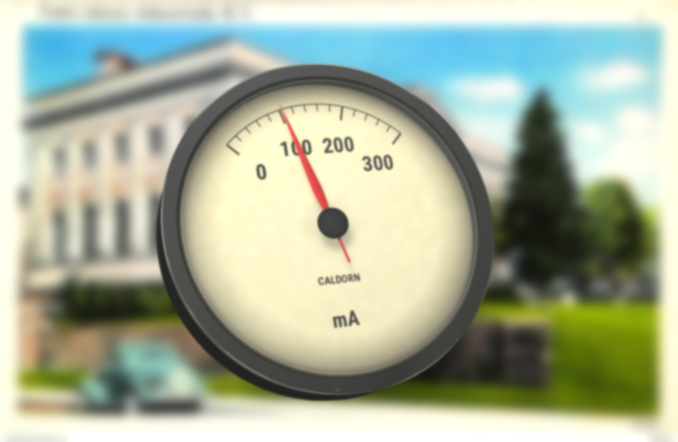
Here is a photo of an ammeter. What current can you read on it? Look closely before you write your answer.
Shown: 100 mA
